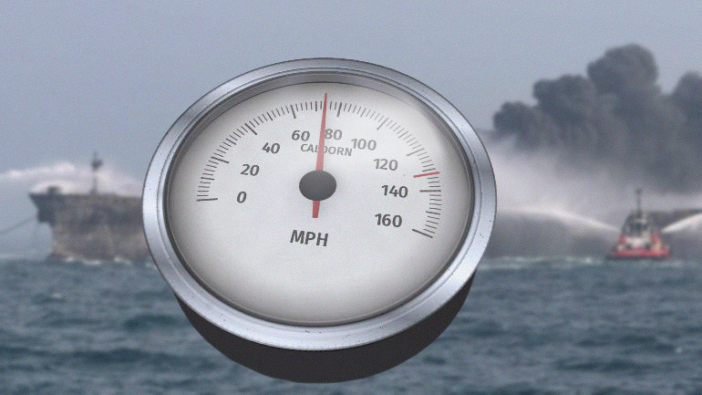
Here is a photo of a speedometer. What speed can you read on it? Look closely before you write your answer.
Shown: 74 mph
